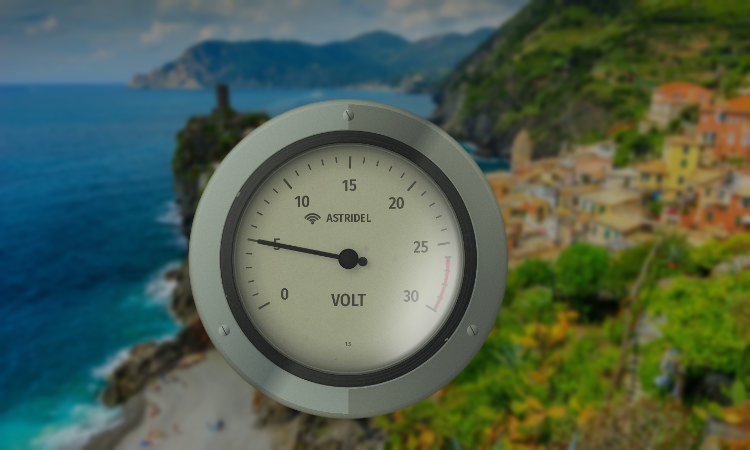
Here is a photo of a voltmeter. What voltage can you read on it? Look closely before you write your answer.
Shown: 5 V
